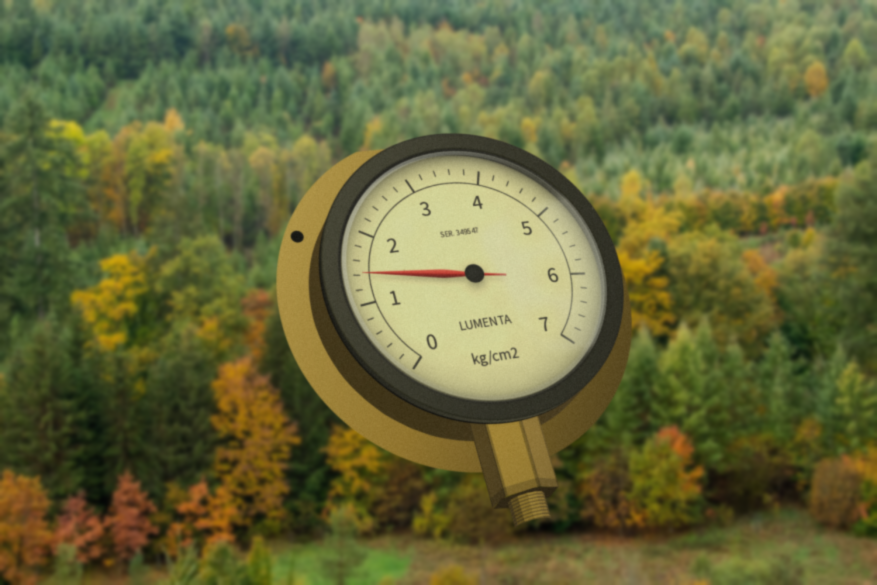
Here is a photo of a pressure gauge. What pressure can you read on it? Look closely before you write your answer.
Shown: 1.4 kg/cm²
